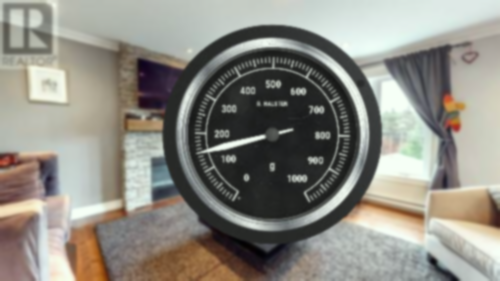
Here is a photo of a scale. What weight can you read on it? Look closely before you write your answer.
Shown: 150 g
